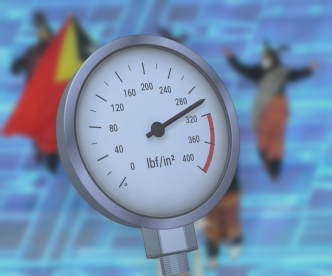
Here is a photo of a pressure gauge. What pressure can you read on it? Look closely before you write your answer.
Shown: 300 psi
